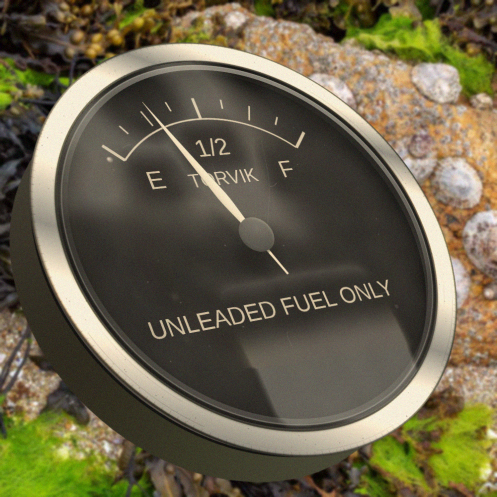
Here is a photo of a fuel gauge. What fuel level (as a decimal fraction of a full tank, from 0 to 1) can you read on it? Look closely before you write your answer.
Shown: 0.25
